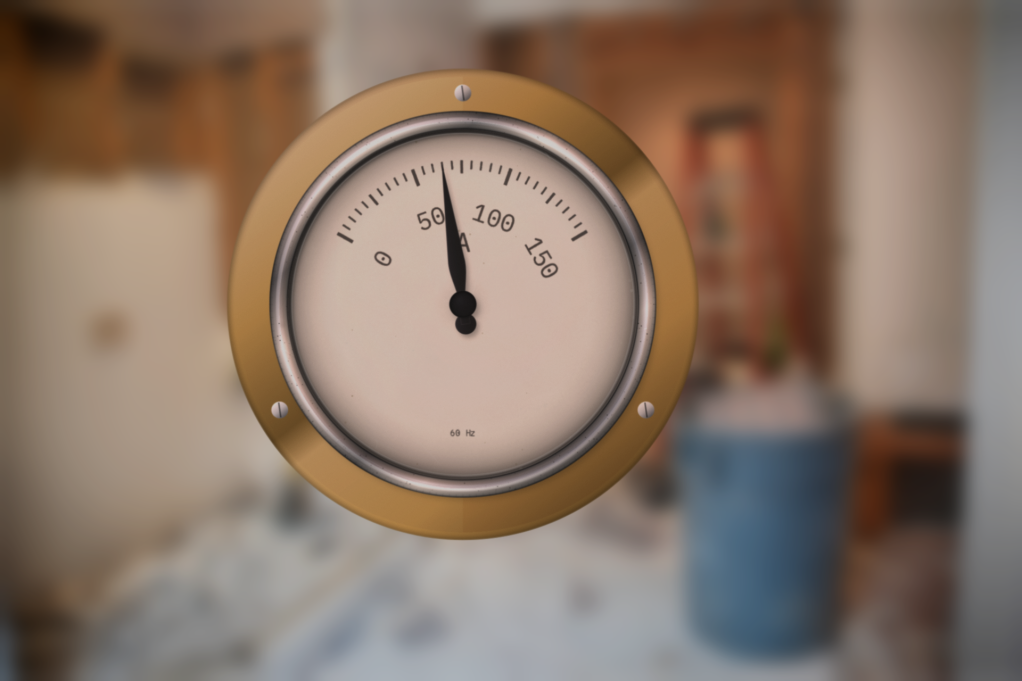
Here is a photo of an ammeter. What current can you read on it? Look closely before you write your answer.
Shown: 65 A
